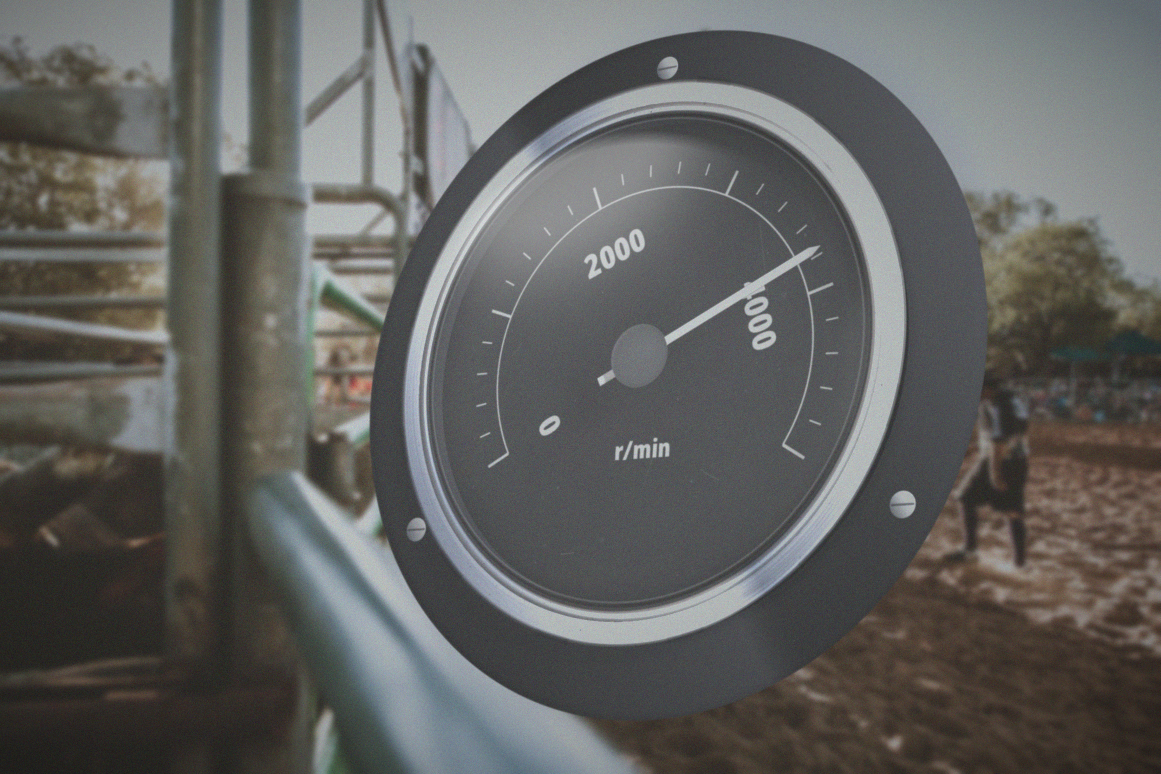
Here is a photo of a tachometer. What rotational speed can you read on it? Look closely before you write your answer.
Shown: 3800 rpm
